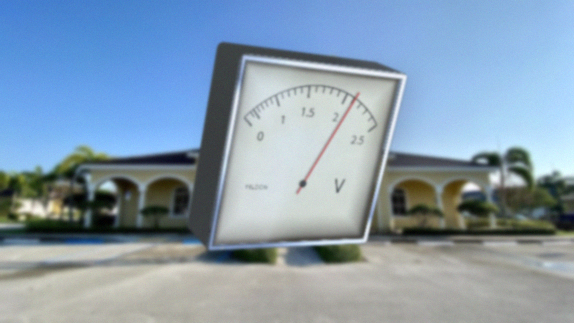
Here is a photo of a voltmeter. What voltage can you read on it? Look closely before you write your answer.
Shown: 2.1 V
